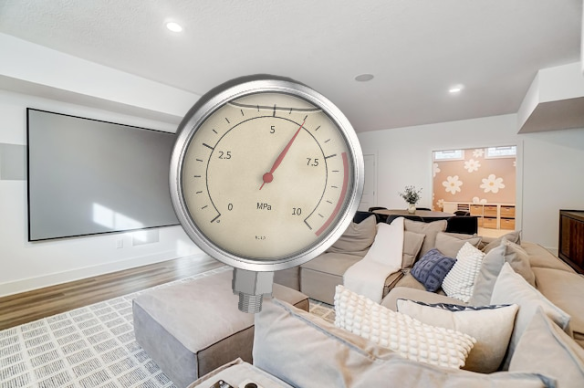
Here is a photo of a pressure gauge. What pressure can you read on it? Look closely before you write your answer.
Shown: 6 MPa
